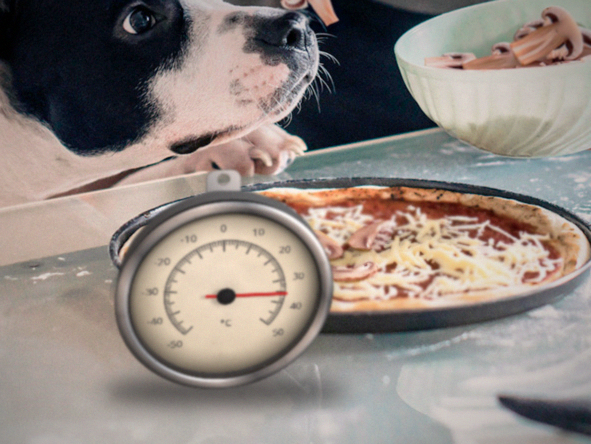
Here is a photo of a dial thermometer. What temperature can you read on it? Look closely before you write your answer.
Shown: 35 °C
